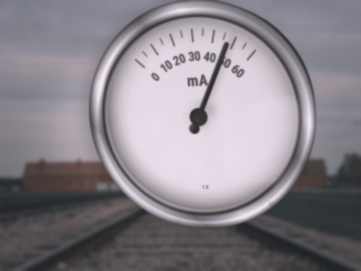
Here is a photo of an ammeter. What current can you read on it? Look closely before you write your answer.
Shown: 47.5 mA
